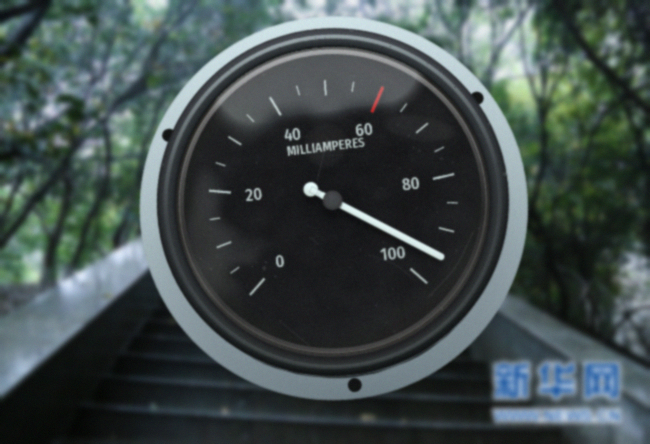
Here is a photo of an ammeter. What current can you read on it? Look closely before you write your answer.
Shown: 95 mA
